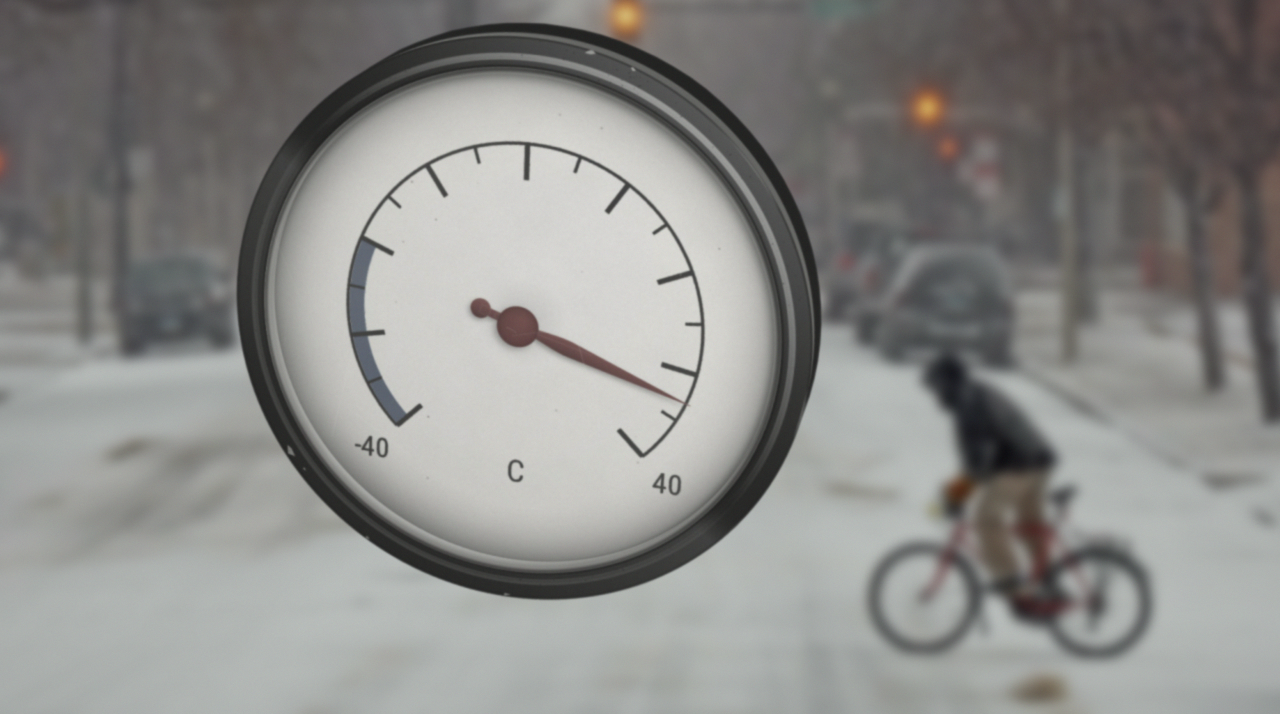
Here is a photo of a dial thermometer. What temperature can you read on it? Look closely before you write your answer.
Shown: 32.5 °C
